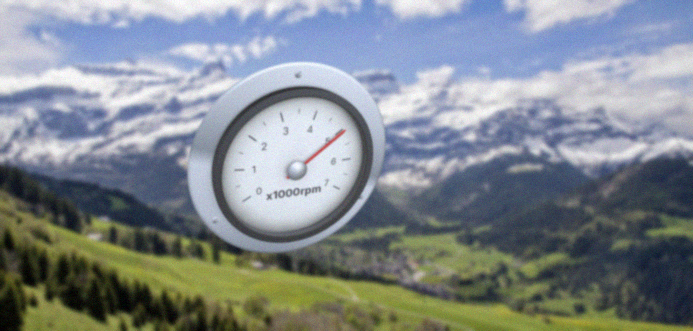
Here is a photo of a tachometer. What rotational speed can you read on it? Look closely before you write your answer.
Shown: 5000 rpm
